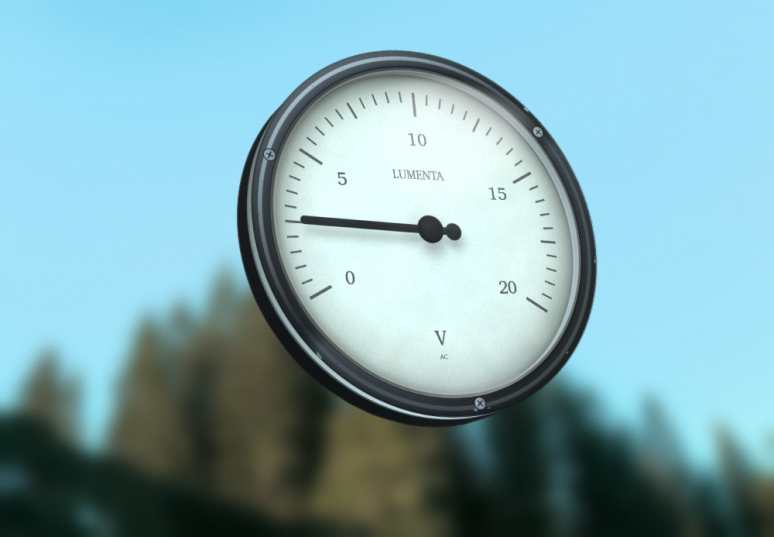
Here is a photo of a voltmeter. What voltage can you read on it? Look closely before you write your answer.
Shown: 2.5 V
